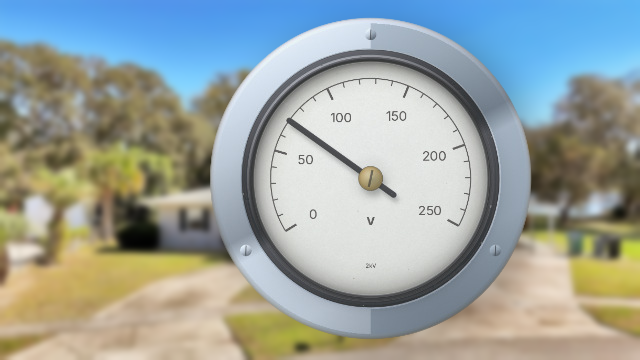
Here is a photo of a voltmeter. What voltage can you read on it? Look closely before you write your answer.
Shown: 70 V
